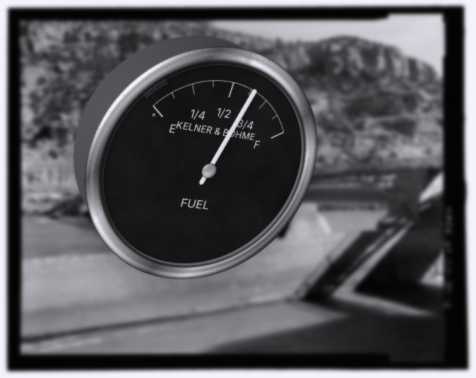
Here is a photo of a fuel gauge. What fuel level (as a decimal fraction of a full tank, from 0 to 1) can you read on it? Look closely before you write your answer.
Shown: 0.625
